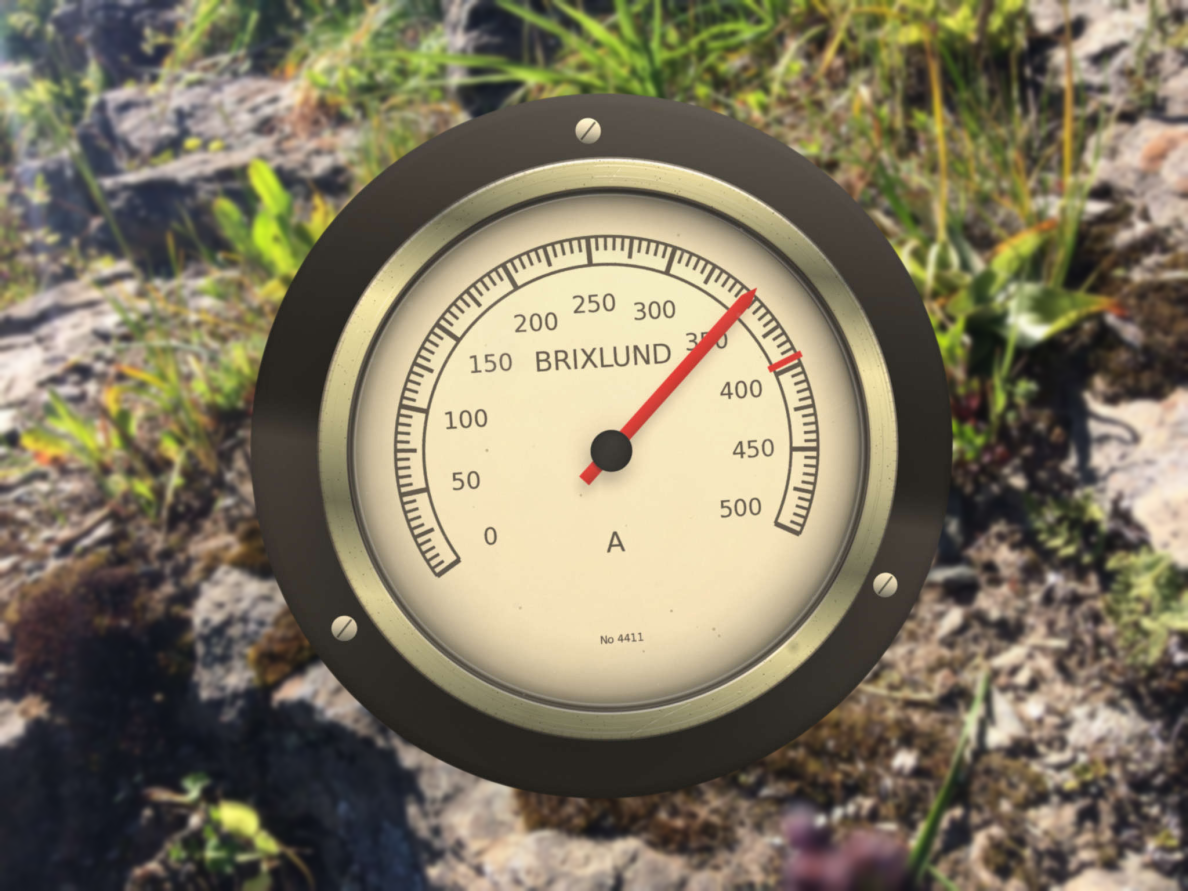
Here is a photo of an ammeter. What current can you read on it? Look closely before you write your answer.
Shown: 350 A
